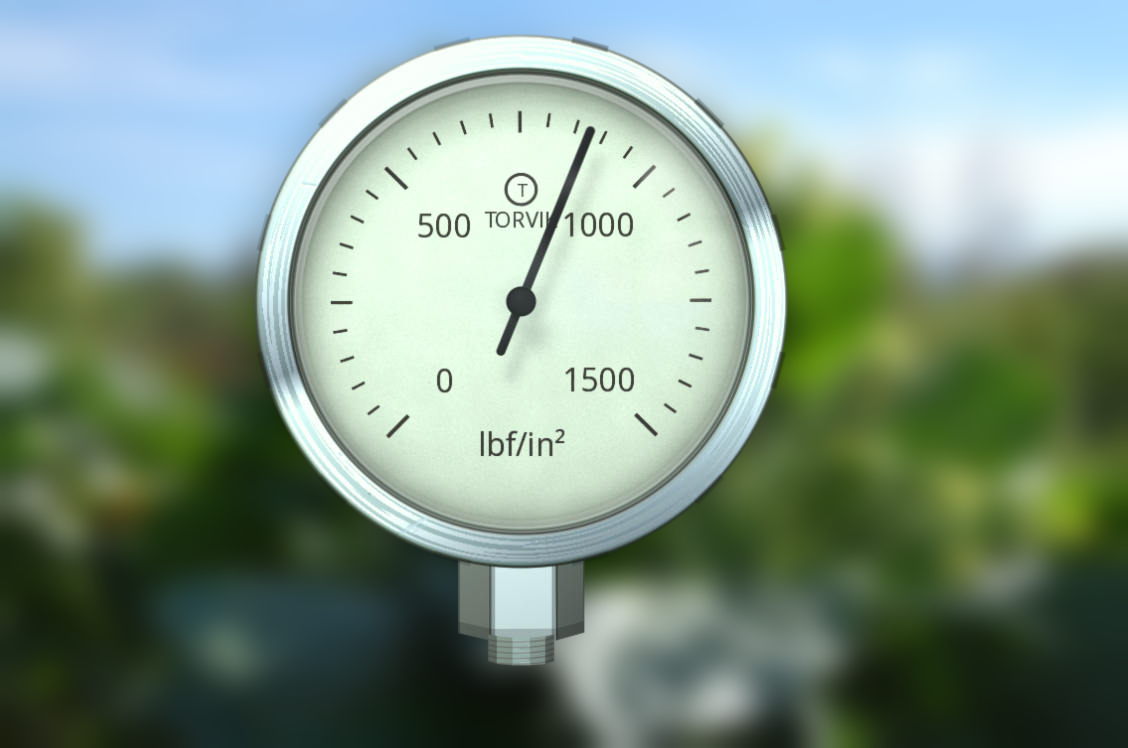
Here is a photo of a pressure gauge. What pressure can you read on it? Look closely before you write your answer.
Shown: 875 psi
